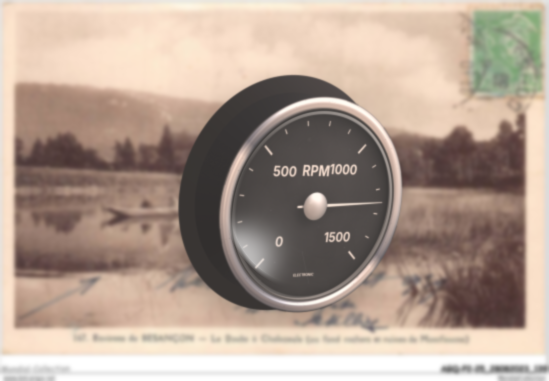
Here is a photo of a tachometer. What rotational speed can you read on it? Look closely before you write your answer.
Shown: 1250 rpm
